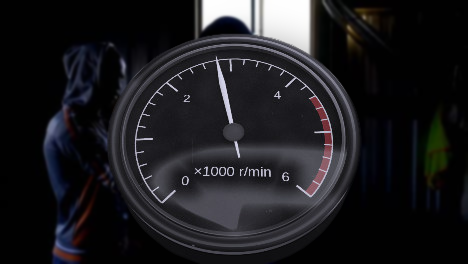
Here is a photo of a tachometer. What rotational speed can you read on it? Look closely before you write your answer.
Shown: 2800 rpm
